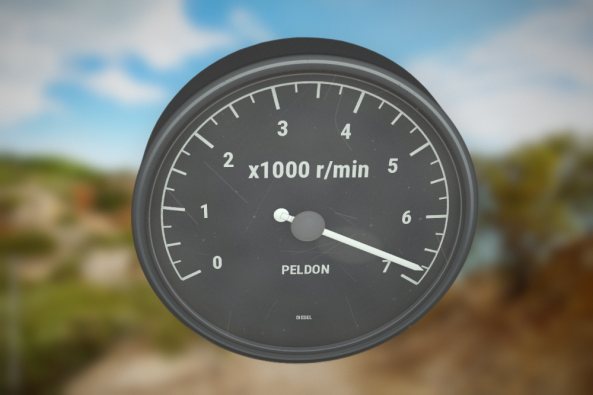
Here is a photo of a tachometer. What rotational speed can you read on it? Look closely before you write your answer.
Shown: 6750 rpm
